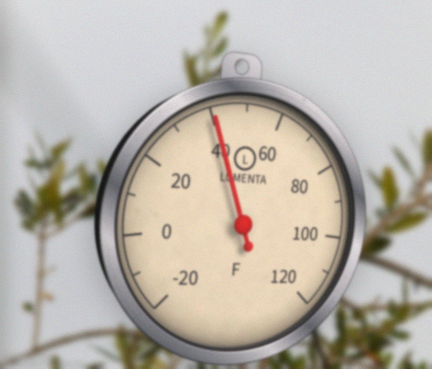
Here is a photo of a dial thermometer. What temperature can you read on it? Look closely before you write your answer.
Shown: 40 °F
